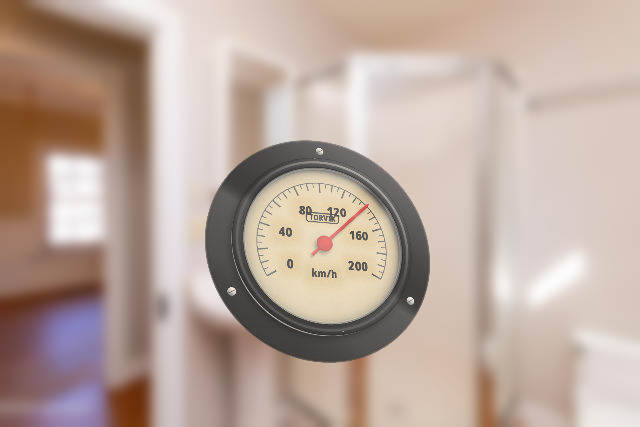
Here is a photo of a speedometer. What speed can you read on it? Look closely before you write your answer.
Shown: 140 km/h
